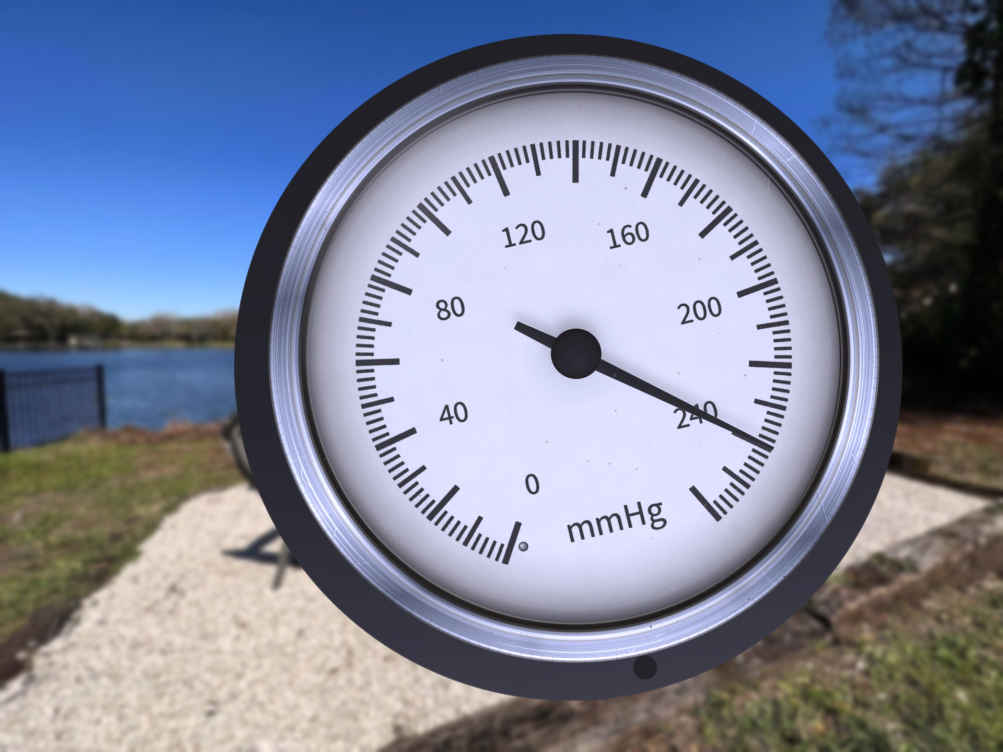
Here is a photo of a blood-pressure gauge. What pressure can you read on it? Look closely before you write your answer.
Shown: 240 mmHg
